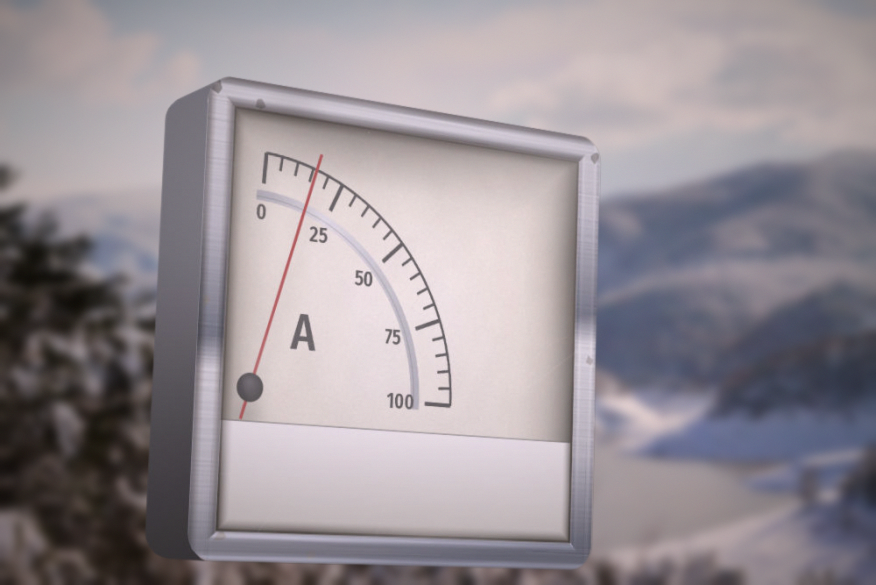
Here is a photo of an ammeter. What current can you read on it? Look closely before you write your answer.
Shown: 15 A
